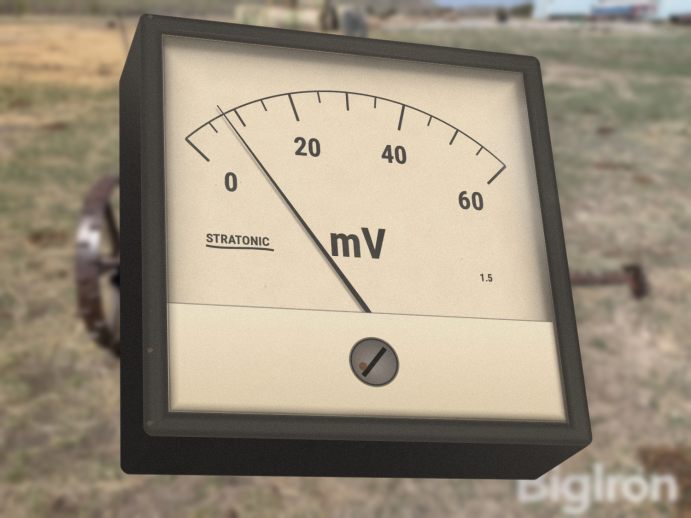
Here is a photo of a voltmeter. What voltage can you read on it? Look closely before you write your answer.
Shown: 7.5 mV
